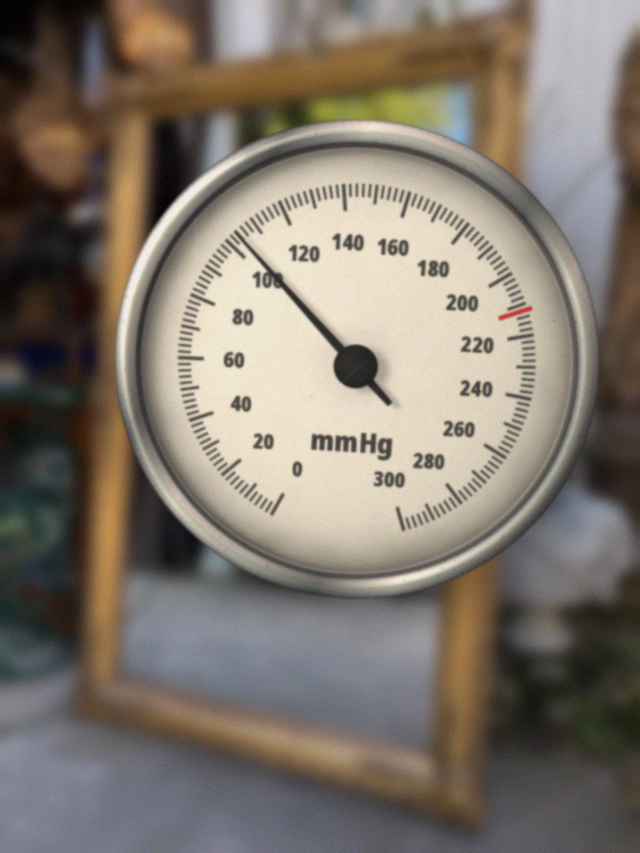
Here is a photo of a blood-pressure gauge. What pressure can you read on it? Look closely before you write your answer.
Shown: 104 mmHg
